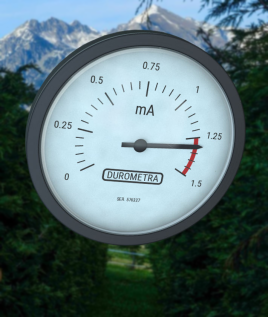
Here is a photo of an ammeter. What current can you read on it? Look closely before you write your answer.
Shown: 1.3 mA
